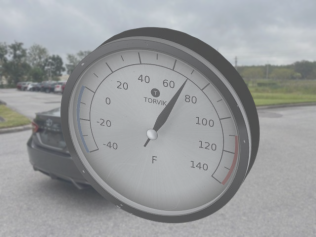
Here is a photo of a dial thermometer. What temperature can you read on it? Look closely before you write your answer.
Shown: 70 °F
